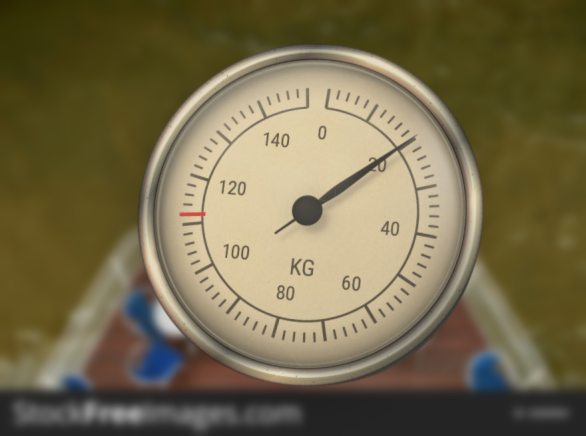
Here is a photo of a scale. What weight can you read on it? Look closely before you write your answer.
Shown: 20 kg
